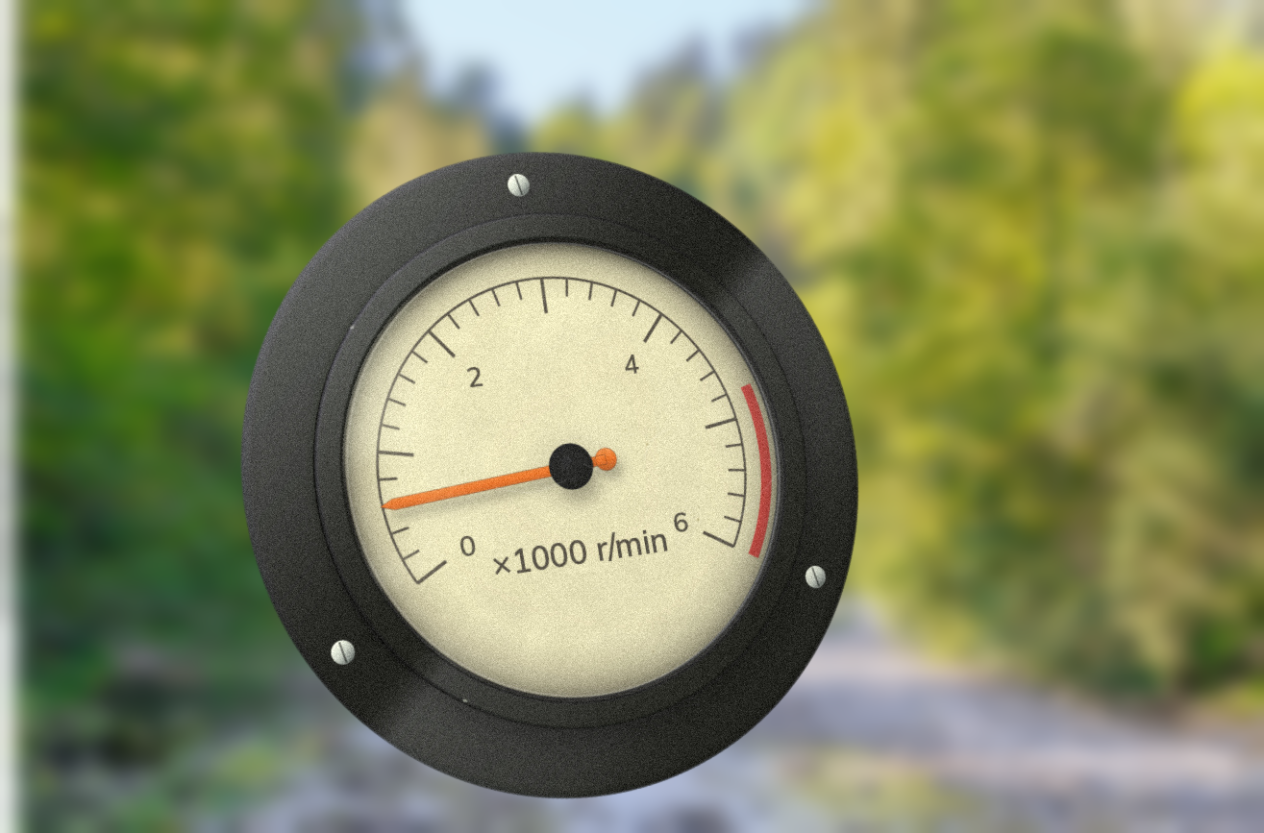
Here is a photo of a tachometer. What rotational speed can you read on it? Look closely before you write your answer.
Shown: 600 rpm
